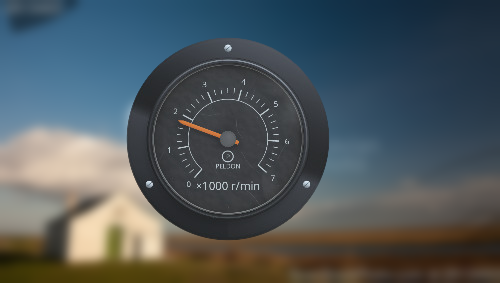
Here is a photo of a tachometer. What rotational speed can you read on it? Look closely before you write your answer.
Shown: 1800 rpm
